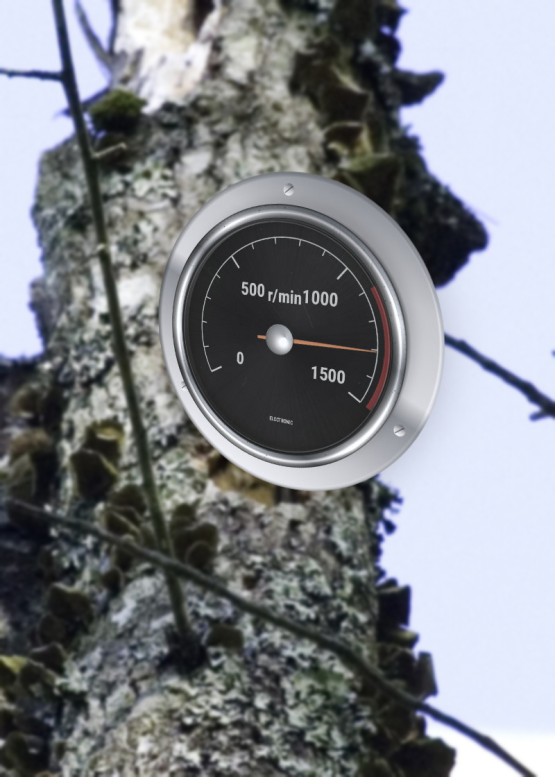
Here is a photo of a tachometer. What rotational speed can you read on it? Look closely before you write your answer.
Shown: 1300 rpm
